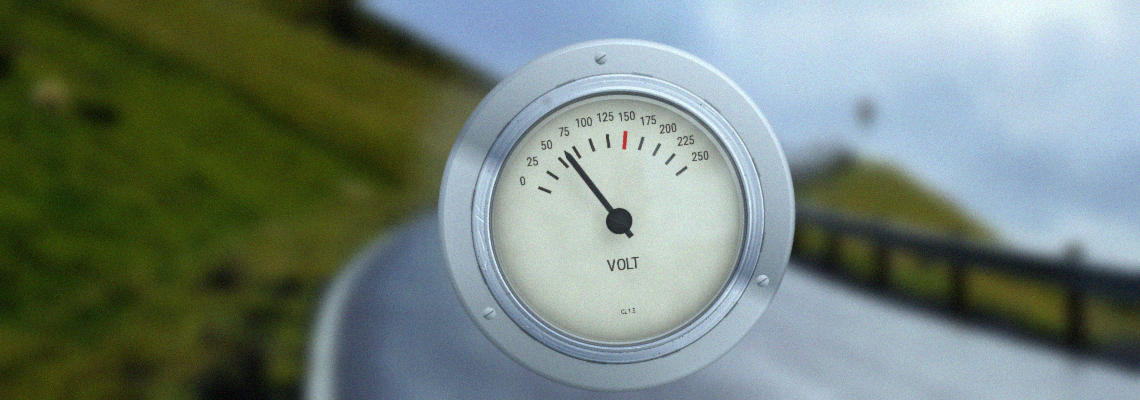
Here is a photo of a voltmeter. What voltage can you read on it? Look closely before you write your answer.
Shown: 62.5 V
